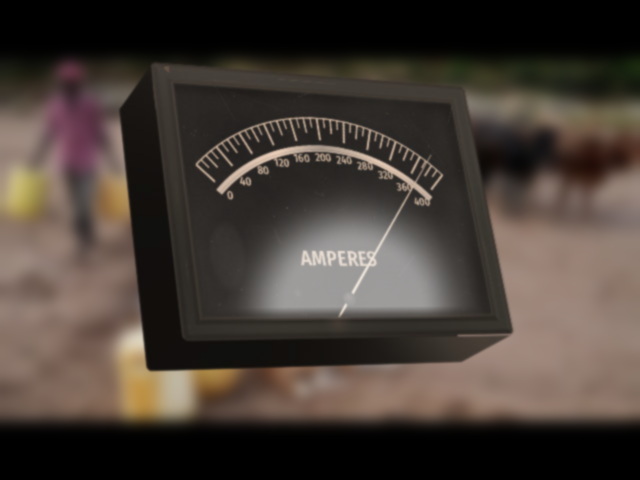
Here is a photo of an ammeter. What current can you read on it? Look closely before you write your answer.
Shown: 370 A
